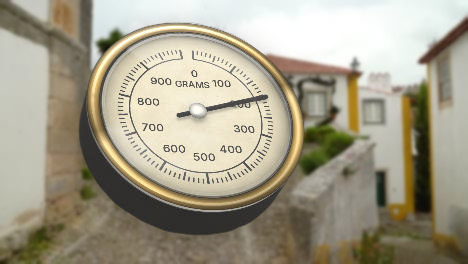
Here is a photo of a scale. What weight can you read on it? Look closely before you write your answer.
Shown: 200 g
